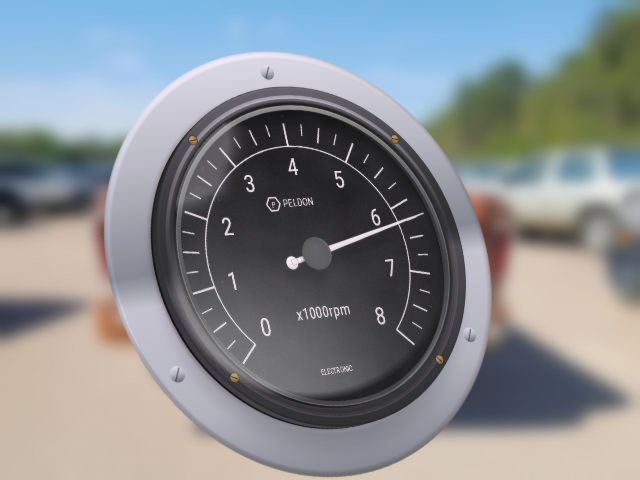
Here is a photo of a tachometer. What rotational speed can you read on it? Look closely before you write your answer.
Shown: 6250 rpm
